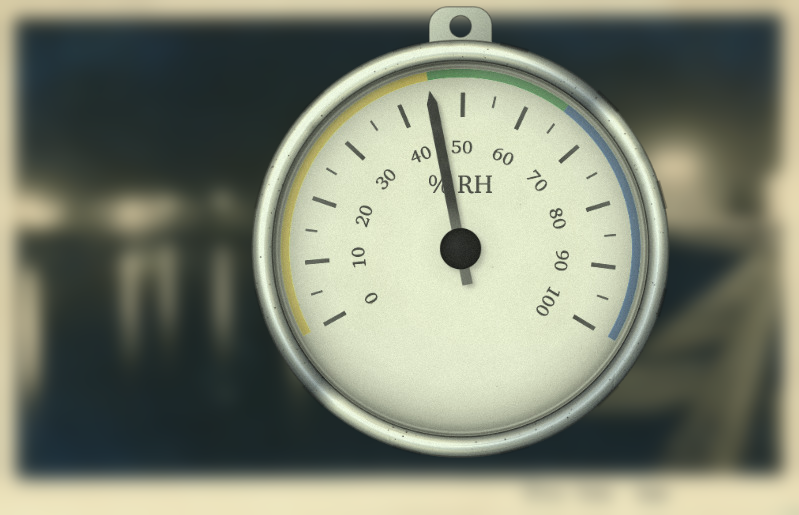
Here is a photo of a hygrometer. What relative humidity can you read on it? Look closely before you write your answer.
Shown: 45 %
